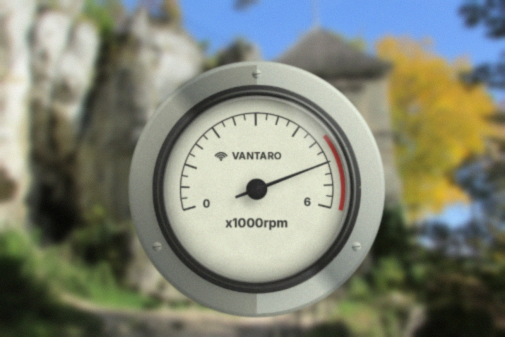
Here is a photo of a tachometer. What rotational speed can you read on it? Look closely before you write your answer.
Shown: 5000 rpm
